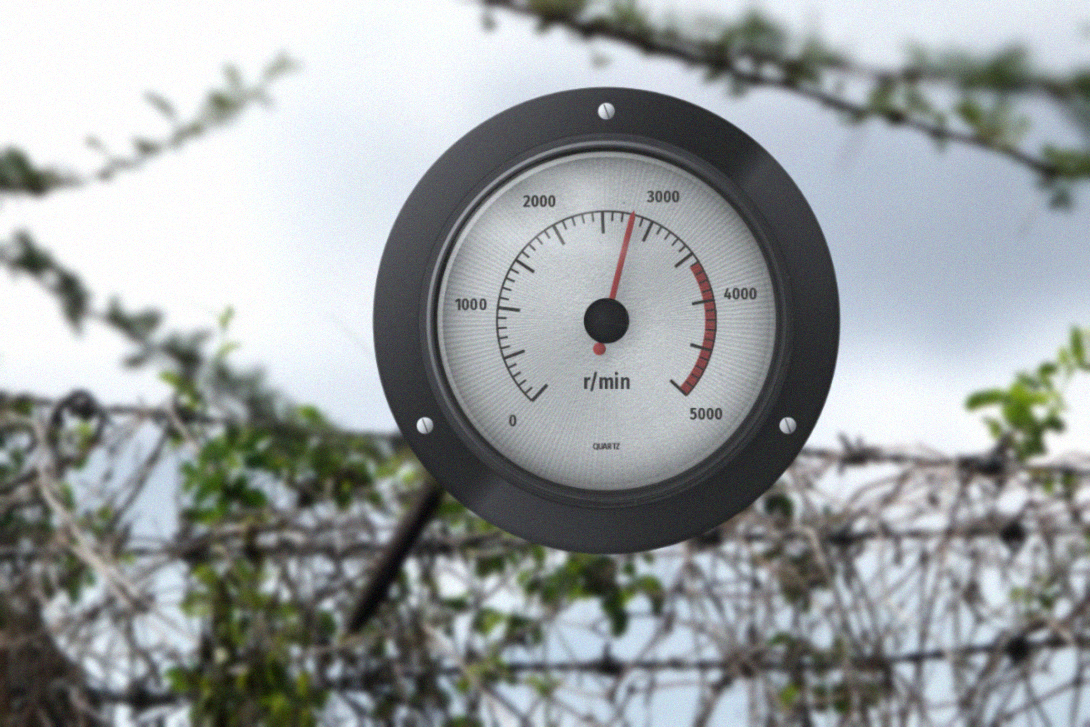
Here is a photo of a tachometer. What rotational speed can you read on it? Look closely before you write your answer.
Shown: 2800 rpm
